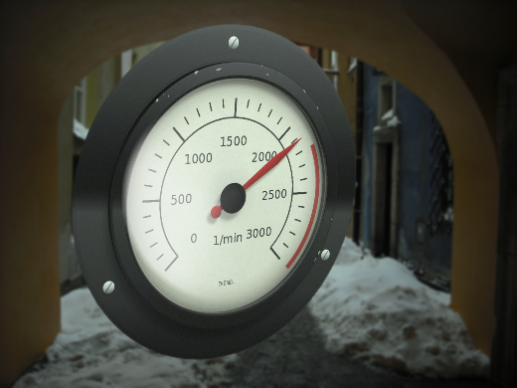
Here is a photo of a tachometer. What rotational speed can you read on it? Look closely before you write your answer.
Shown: 2100 rpm
